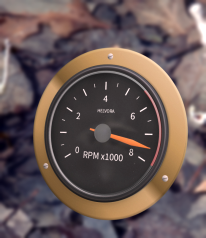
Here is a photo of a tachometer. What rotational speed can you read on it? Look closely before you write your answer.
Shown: 7500 rpm
